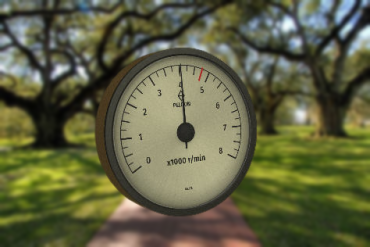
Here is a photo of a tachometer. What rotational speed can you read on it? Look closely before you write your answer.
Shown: 4000 rpm
